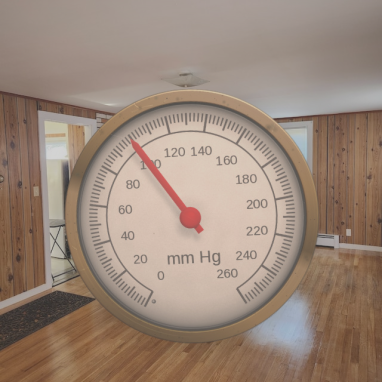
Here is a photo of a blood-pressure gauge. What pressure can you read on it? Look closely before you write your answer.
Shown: 100 mmHg
